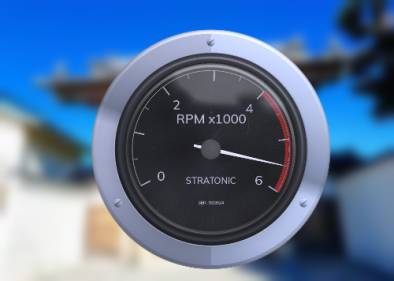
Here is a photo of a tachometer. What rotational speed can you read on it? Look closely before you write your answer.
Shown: 5500 rpm
